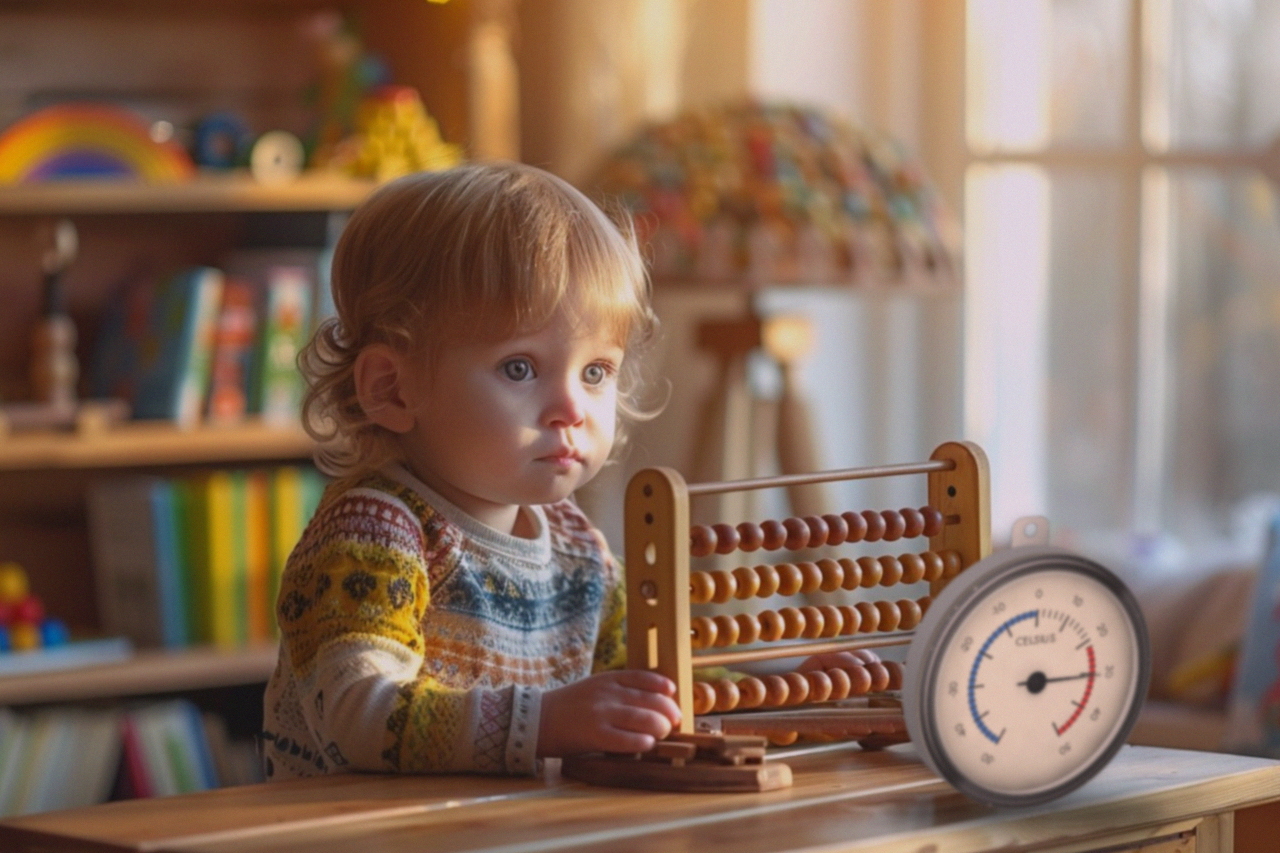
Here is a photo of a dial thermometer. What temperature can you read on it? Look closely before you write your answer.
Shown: 30 °C
